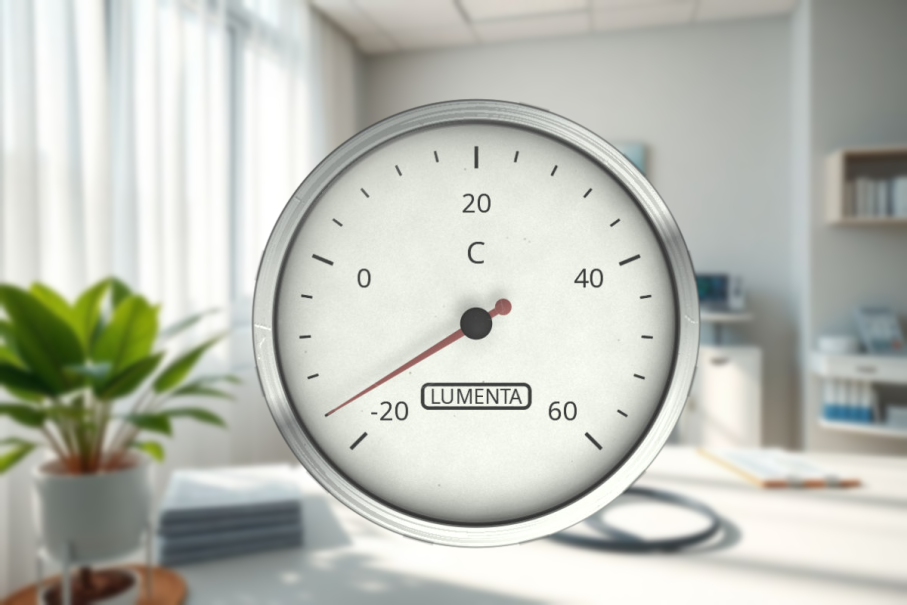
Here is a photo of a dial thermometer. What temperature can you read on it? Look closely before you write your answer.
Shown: -16 °C
